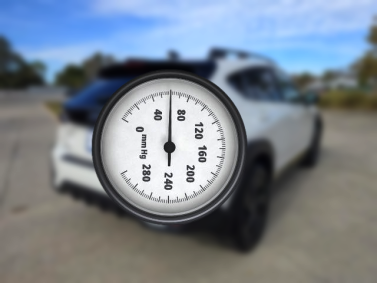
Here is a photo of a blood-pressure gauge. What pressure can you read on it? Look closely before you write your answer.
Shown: 60 mmHg
